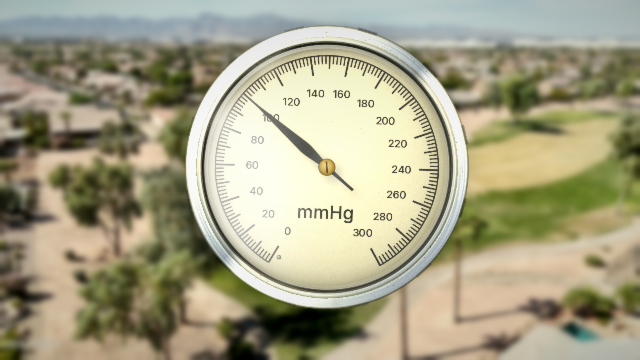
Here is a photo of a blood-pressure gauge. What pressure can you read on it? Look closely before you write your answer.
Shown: 100 mmHg
